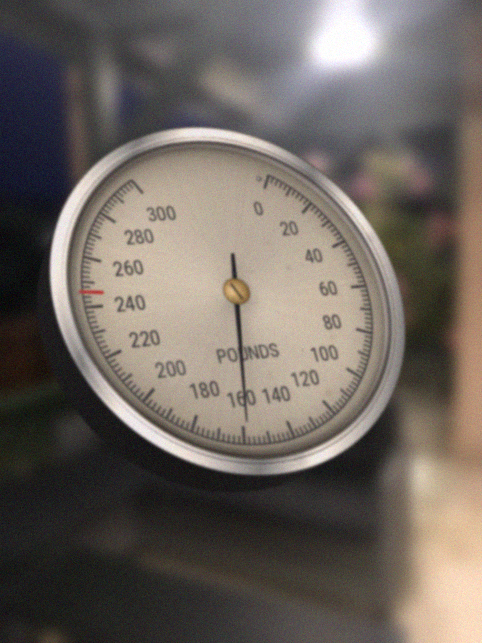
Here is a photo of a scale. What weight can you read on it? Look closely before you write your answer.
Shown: 160 lb
